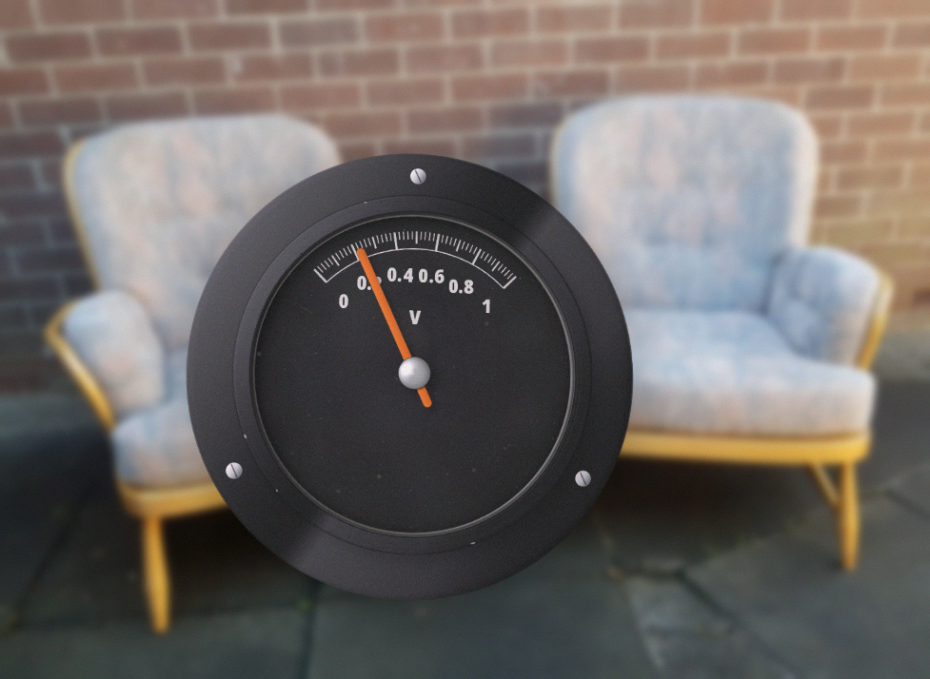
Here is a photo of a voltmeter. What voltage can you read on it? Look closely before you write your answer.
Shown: 0.22 V
